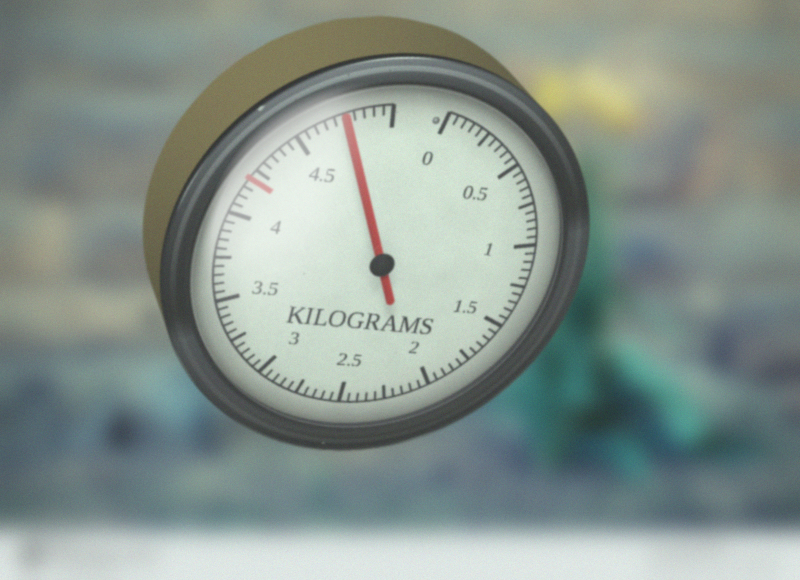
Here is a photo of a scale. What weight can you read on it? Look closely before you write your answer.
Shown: 4.75 kg
